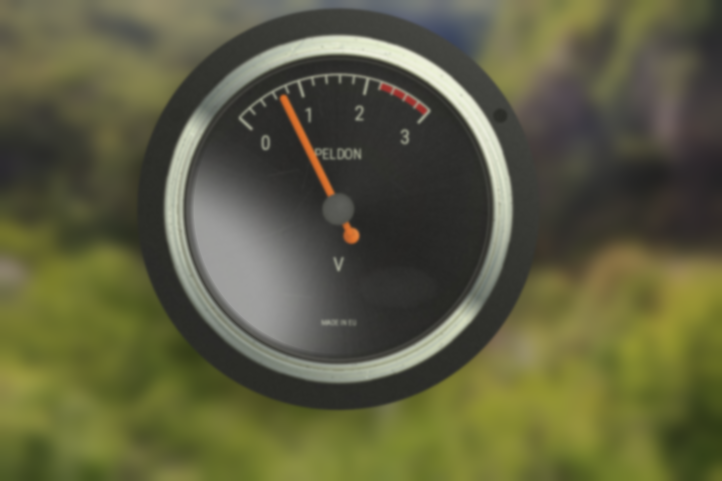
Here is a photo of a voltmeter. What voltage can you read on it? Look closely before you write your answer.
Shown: 0.7 V
